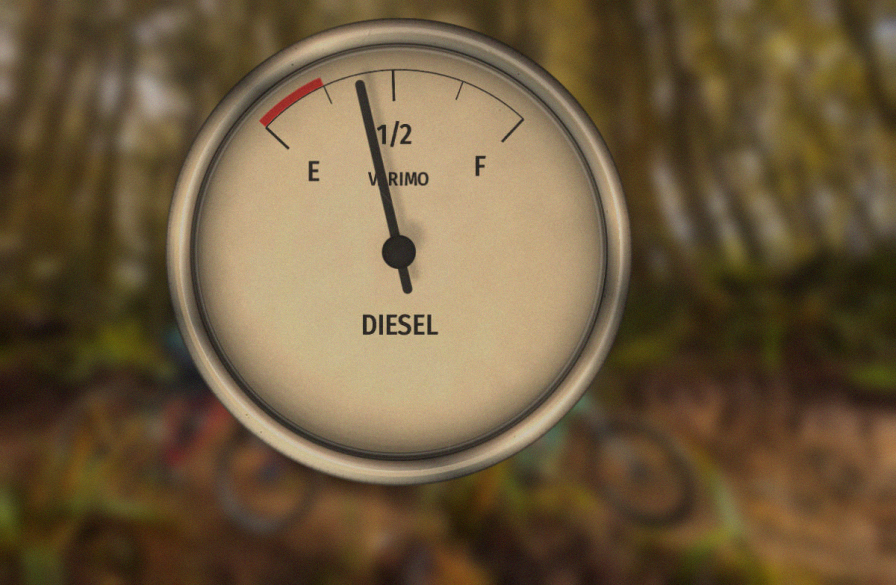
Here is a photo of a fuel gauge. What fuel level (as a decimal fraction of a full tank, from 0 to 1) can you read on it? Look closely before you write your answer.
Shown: 0.375
